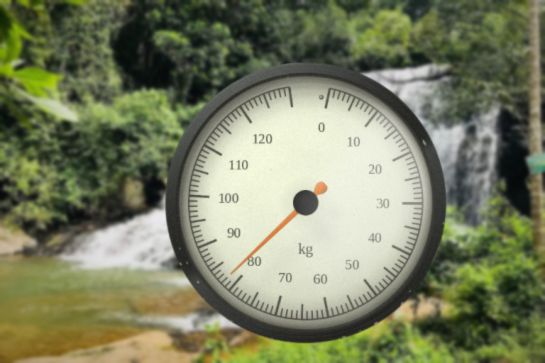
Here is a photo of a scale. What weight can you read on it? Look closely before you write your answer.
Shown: 82 kg
